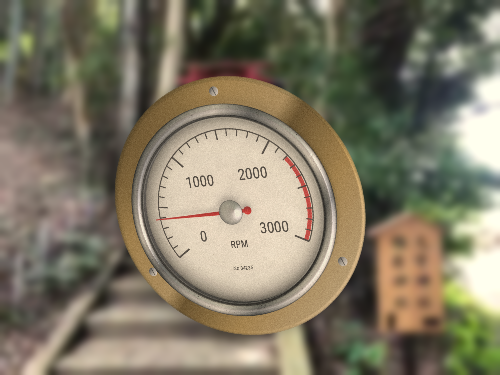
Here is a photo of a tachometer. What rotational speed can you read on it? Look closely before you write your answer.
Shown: 400 rpm
